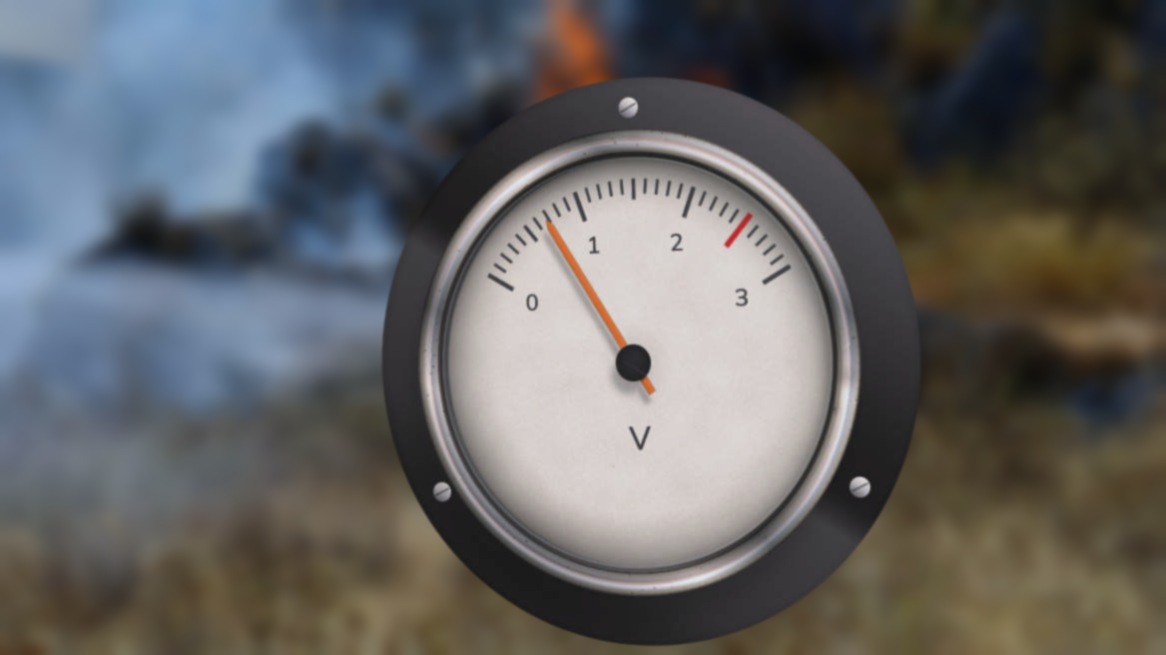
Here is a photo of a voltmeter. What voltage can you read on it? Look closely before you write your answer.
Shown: 0.7 V
